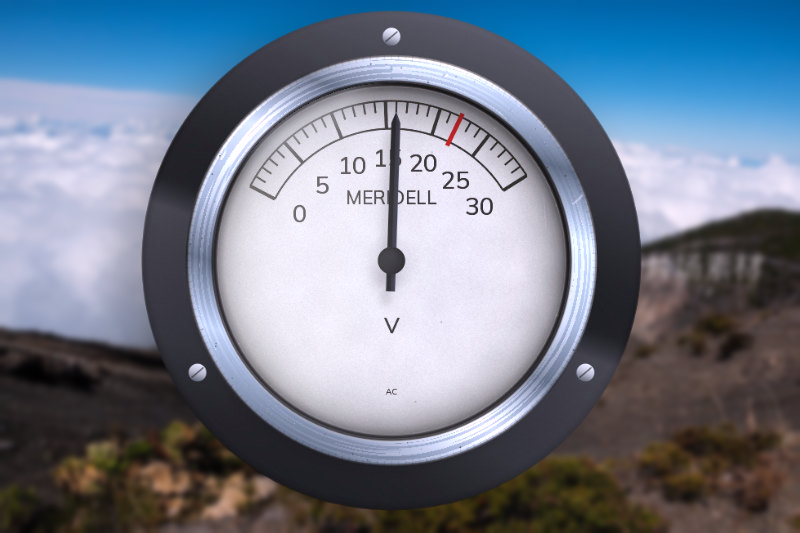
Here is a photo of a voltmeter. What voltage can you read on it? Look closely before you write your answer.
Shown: 16 V
